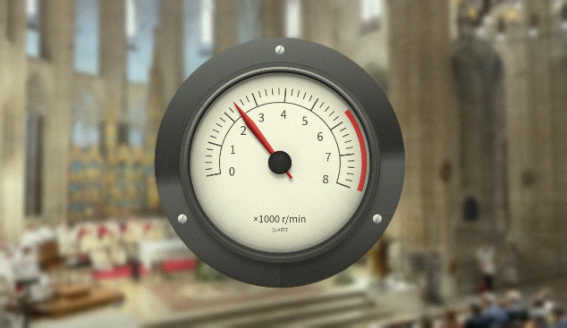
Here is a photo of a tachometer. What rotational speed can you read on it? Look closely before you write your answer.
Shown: 2400 rpm
